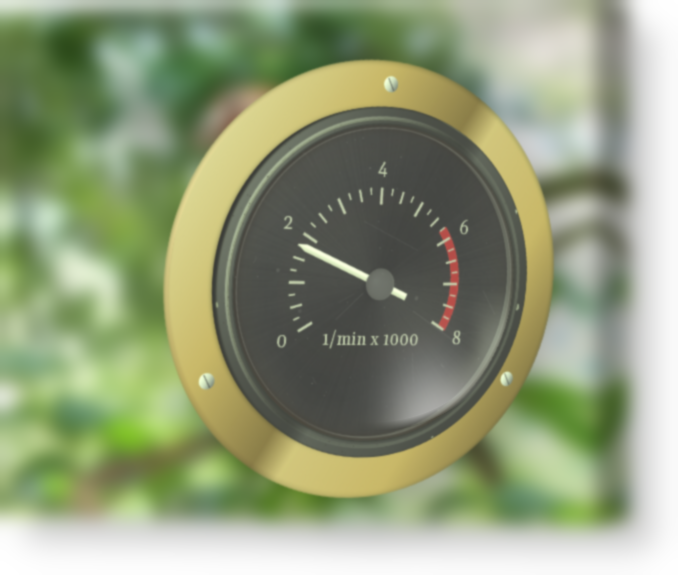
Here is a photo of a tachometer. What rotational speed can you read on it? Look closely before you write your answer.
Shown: 1750 rpm
